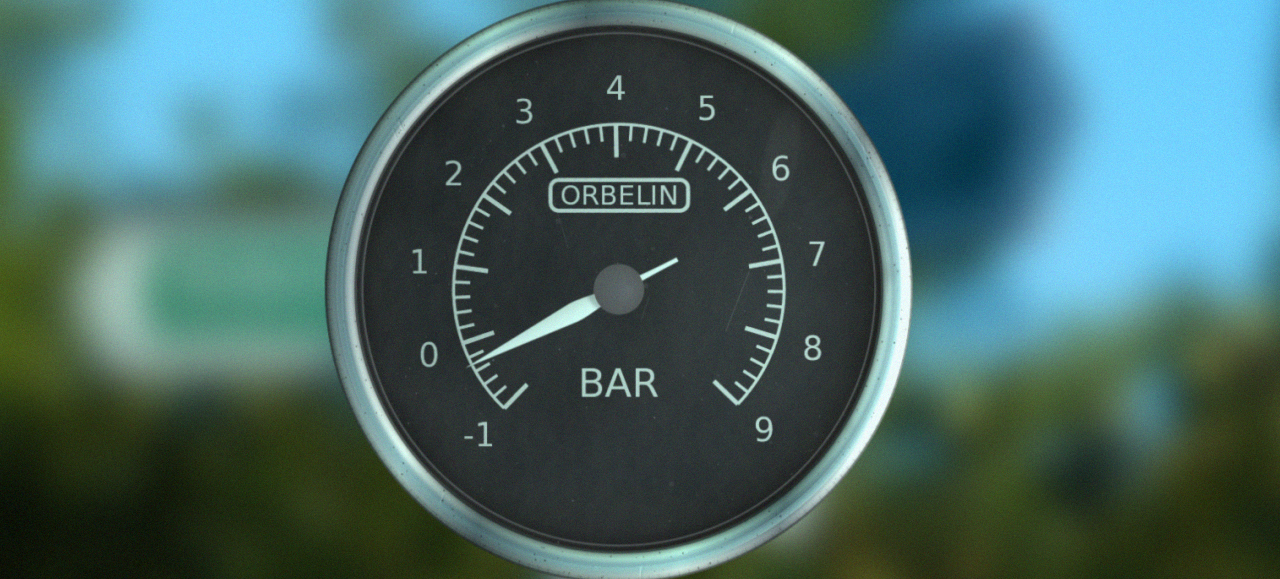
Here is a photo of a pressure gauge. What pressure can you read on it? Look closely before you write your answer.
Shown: -0.3 bar
